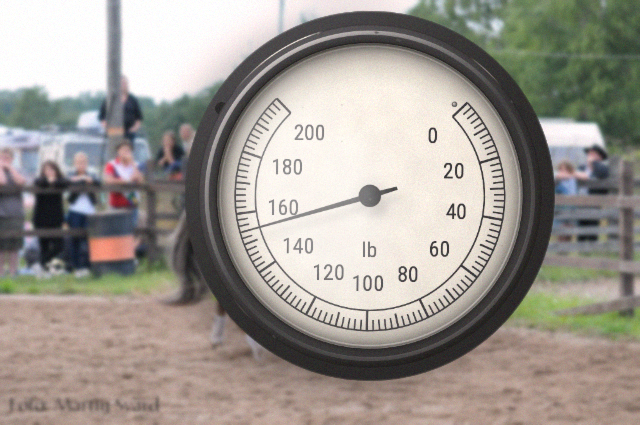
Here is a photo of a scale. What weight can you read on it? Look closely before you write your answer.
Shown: 154 lb
